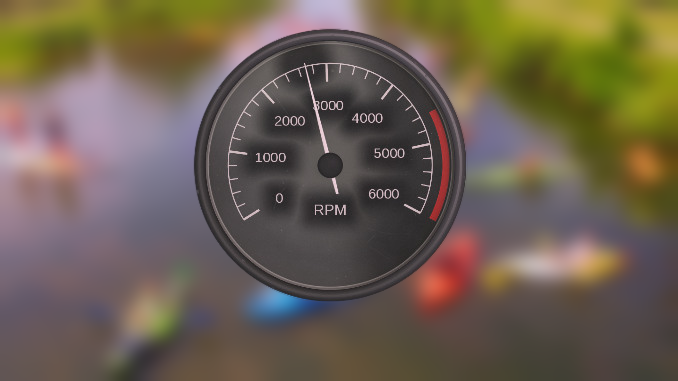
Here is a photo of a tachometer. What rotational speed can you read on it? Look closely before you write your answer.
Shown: 2700 rpm
